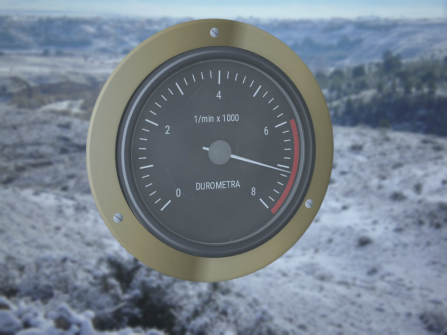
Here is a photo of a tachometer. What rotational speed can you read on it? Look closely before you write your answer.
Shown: 7100 rpm
